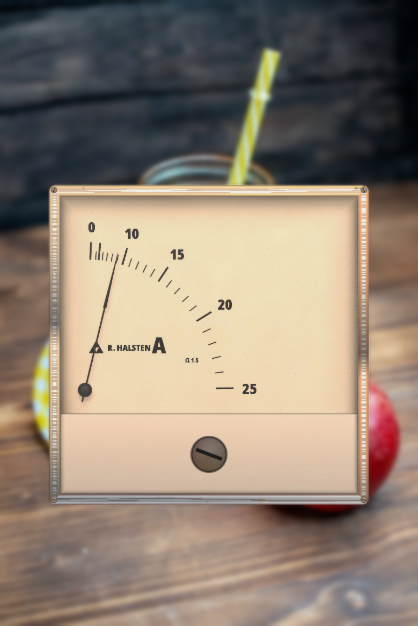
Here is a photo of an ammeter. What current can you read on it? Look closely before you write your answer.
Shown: 9 A
